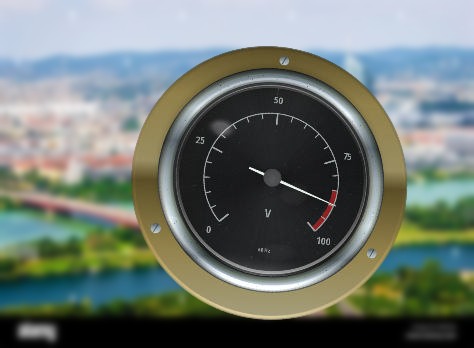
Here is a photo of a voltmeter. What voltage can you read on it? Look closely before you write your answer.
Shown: 90 V
